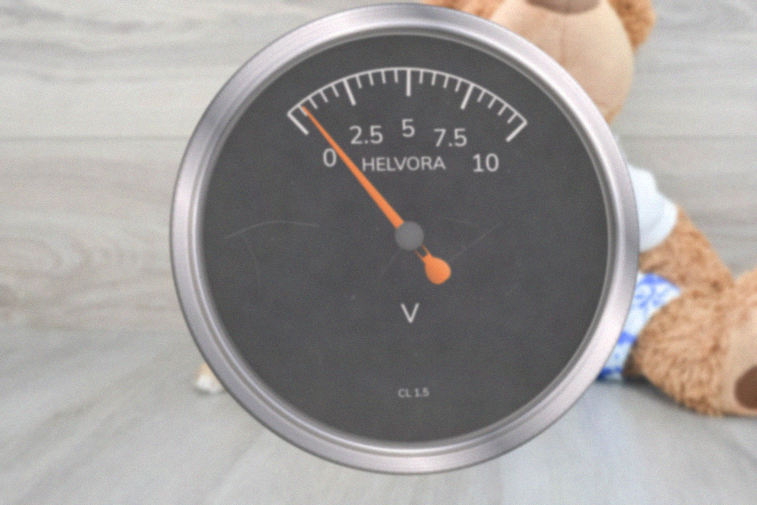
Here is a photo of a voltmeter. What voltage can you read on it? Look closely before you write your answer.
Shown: 0.5 V
